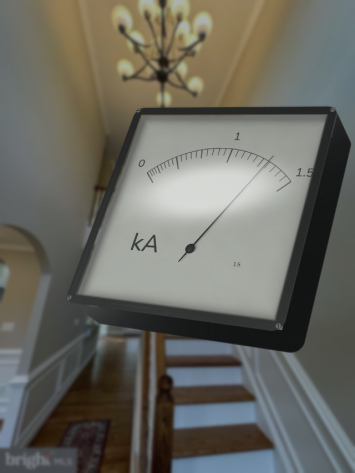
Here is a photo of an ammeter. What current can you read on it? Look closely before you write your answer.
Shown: 1.3 kA
